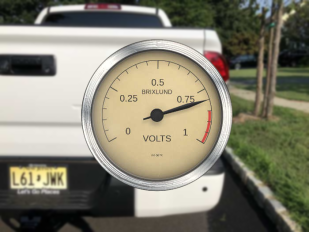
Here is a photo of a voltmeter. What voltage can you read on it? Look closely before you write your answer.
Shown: 0.8 V
